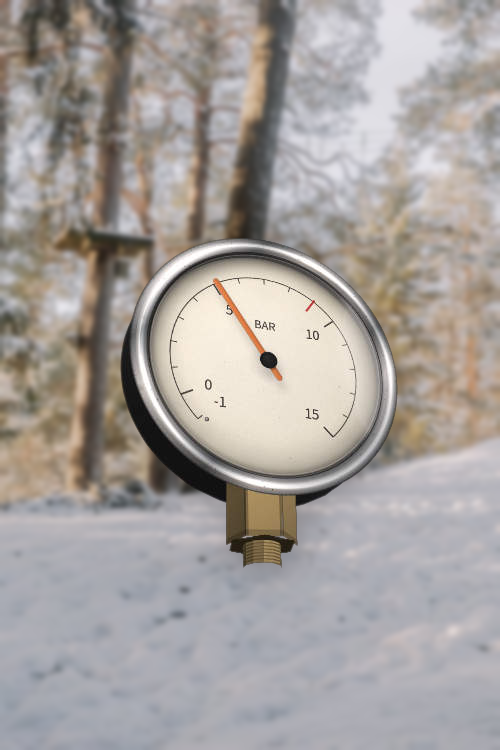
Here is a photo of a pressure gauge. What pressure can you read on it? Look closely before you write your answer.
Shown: 5 bar
